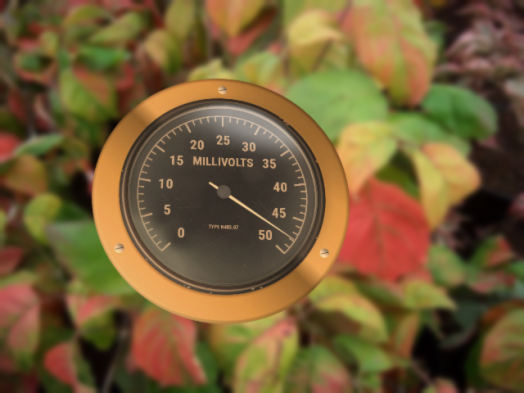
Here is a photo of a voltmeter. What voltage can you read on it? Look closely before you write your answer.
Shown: 48 mV
